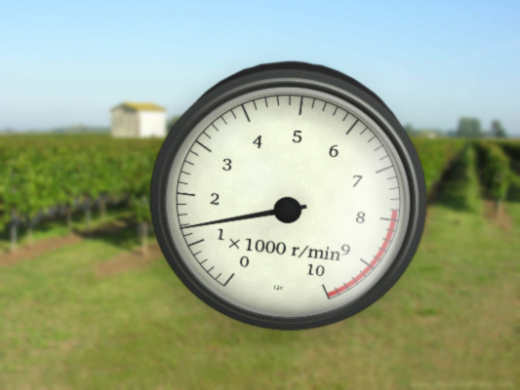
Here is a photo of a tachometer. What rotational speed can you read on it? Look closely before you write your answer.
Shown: 1400 rpm
